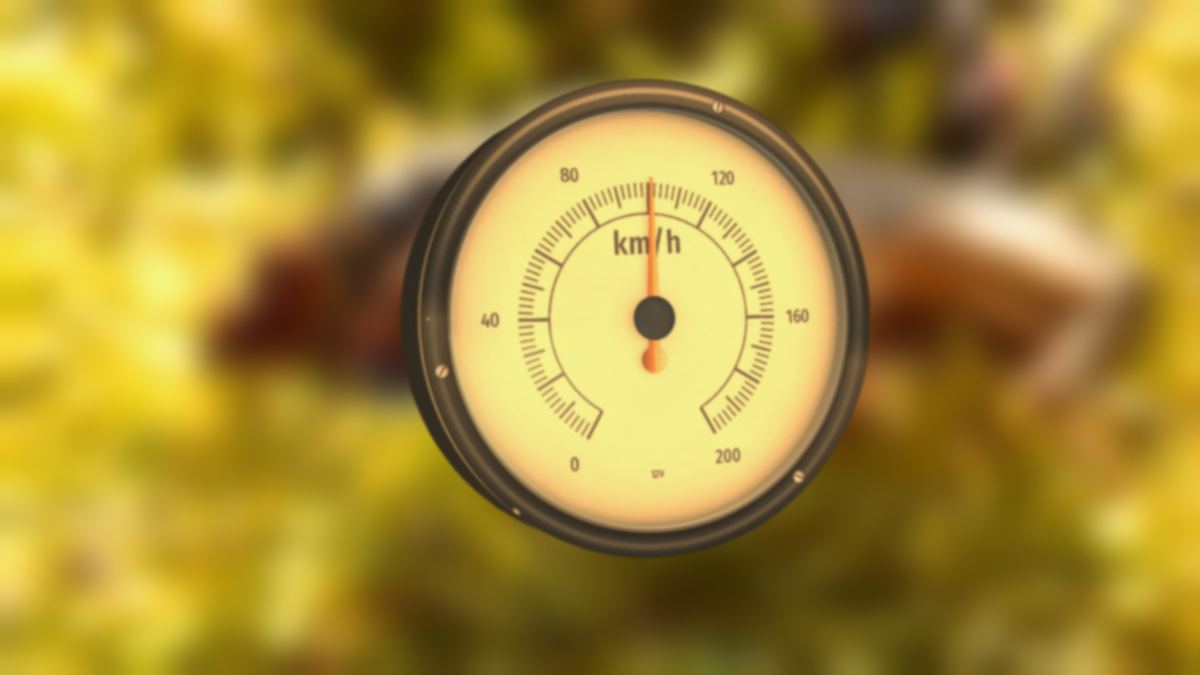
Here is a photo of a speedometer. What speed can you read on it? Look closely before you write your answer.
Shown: 100 km/h
